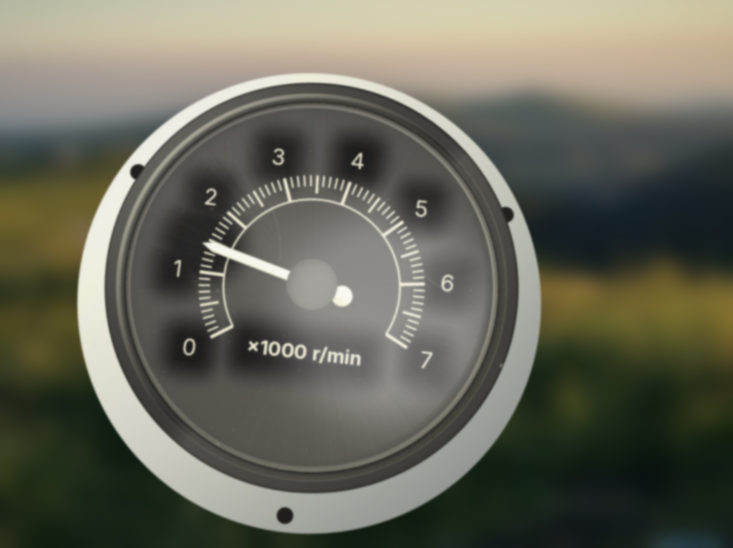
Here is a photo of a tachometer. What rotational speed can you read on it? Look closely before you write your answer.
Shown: 1400 rpm
